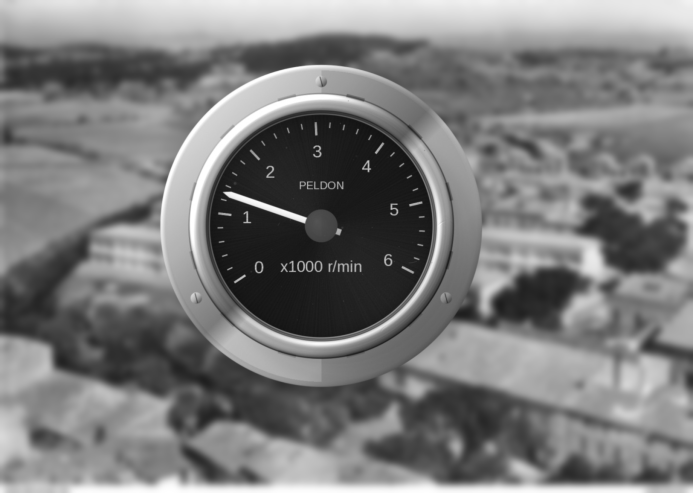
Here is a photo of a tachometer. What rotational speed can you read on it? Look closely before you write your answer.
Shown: 1300 rpm
